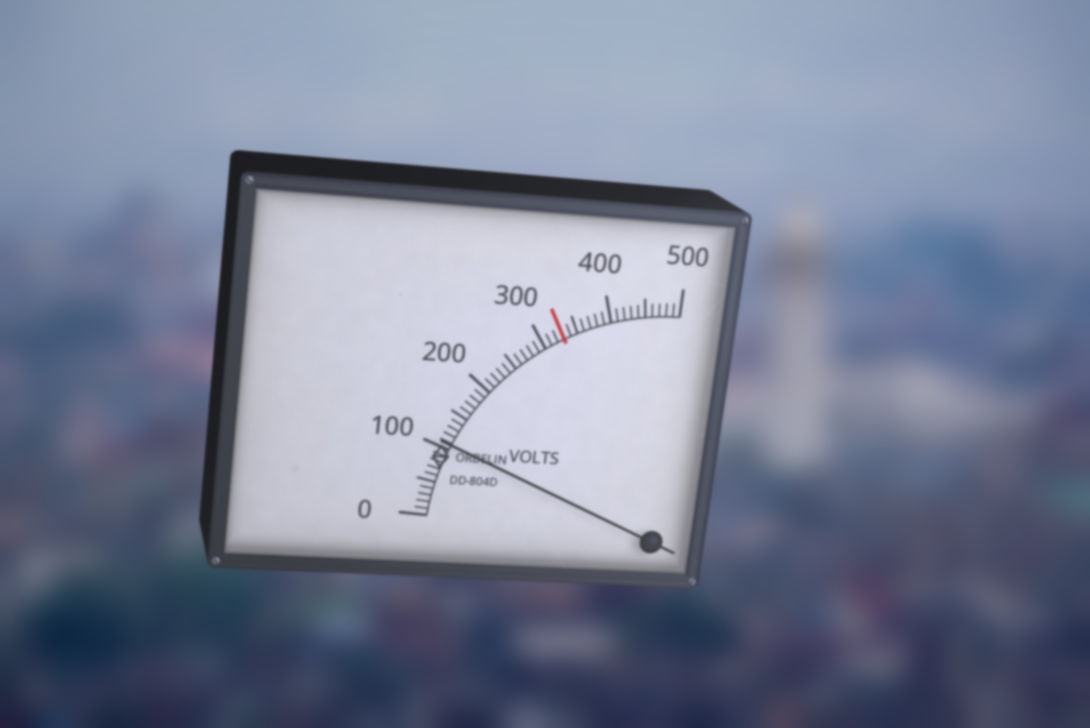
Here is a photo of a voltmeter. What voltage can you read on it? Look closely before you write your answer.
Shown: 110 V
